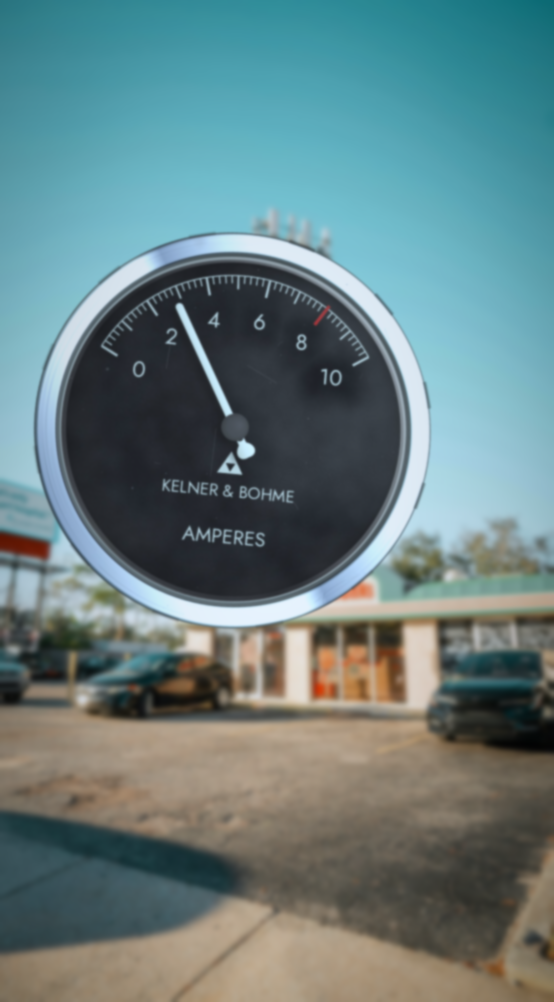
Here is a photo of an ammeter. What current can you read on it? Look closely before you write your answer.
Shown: 2.8 A
